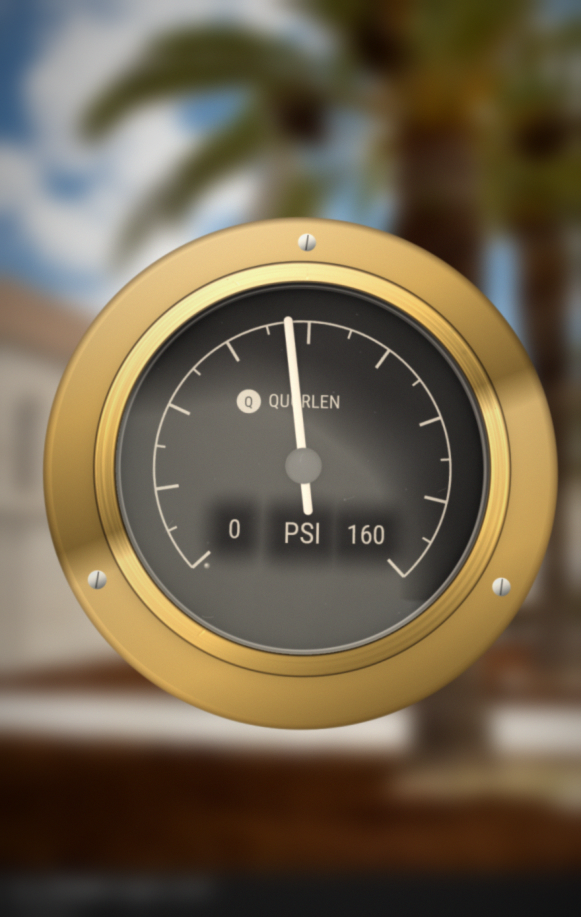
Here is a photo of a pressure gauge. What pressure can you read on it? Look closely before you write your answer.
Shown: 75 psi
